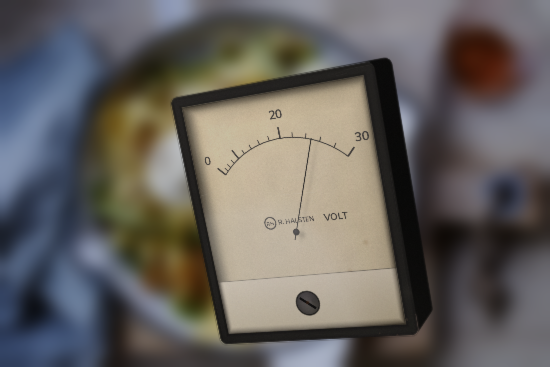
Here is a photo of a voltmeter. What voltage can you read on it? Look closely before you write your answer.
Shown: 25 V
